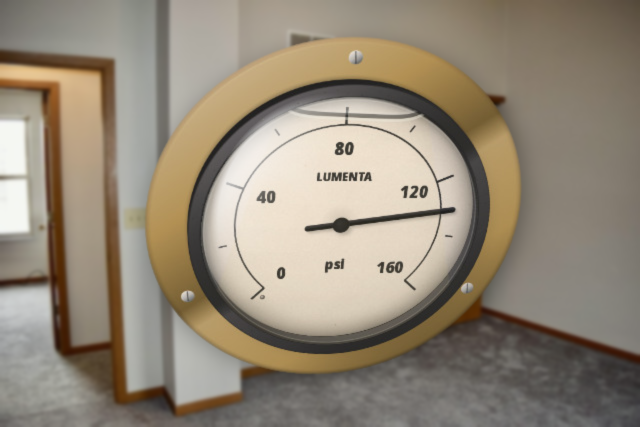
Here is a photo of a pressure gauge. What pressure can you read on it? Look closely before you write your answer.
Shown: 130 psi
